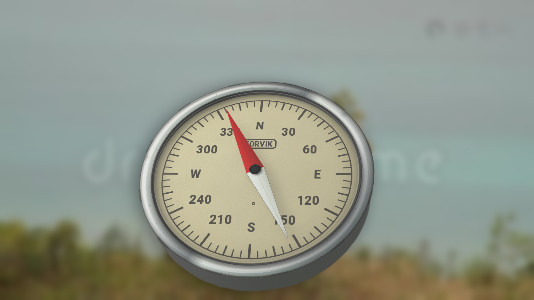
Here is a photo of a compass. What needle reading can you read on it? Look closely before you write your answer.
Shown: 335 °
